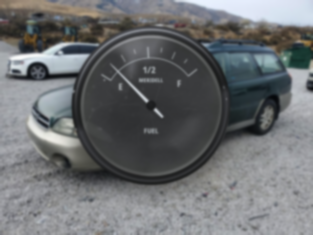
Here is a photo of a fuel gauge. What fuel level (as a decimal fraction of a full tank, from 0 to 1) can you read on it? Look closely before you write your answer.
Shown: 0.125
